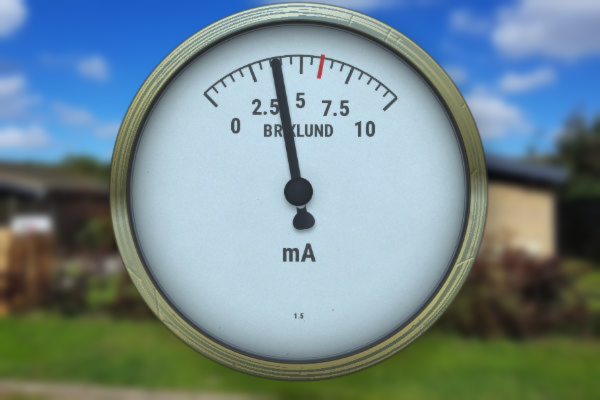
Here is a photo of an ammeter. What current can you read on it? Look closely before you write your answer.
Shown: 3.75 mA
